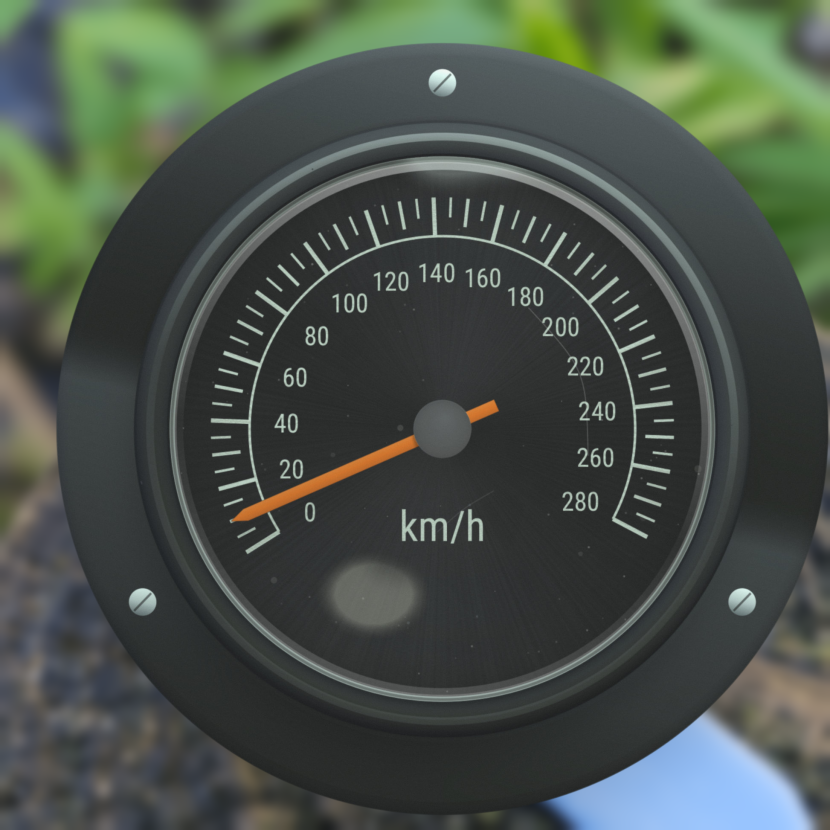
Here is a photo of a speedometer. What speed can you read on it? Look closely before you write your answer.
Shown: 10 km/h
